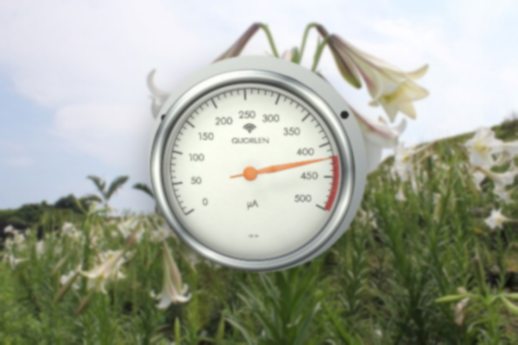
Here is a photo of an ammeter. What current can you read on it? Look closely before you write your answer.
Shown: 420 µA
